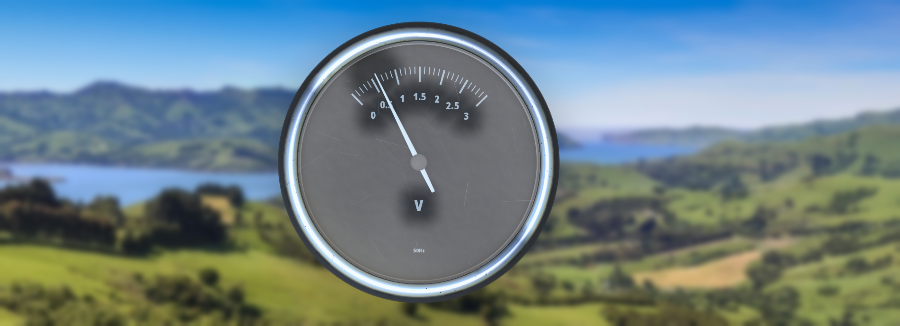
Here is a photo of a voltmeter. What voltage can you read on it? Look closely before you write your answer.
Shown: 0.6 V
